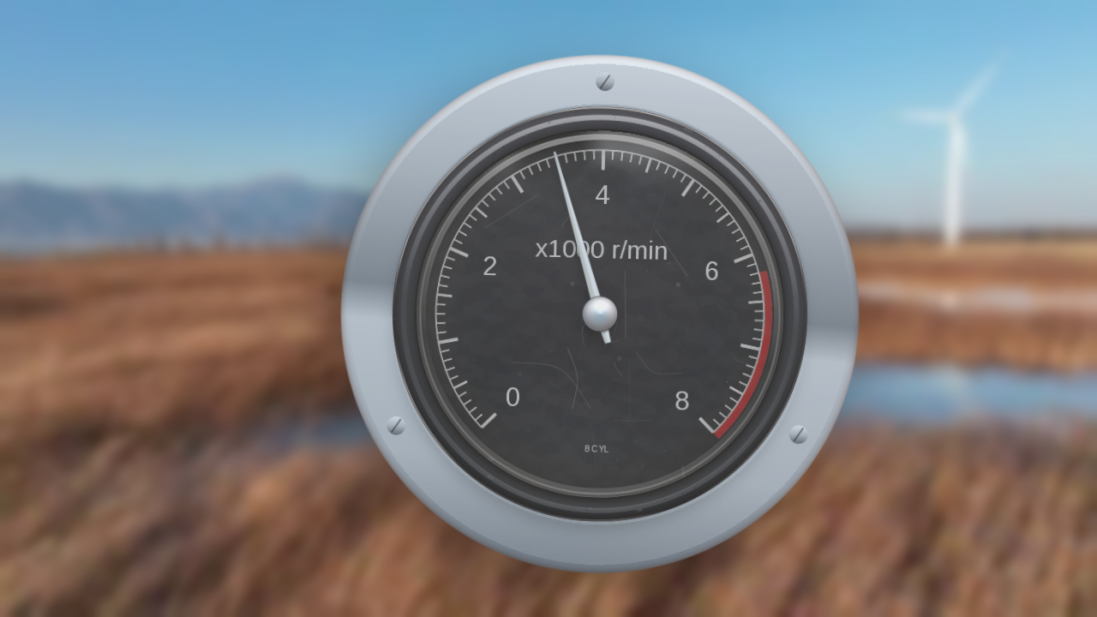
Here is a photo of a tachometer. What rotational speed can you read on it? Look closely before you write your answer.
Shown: 3500 rpm
